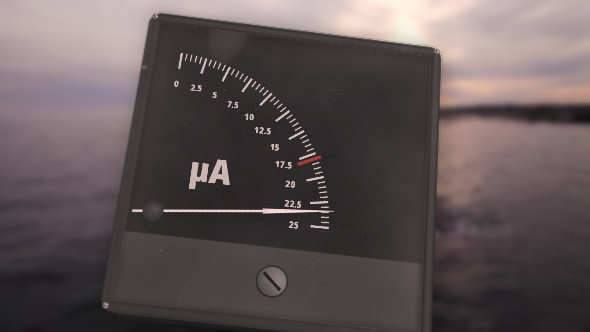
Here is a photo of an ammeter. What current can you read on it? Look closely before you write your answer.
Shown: 23.5 µA
